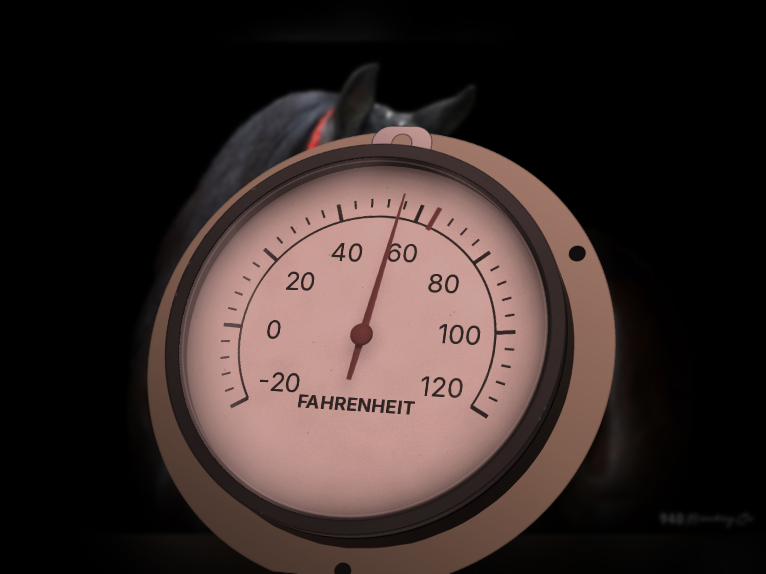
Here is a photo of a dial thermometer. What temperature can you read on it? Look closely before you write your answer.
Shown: 56 °F
